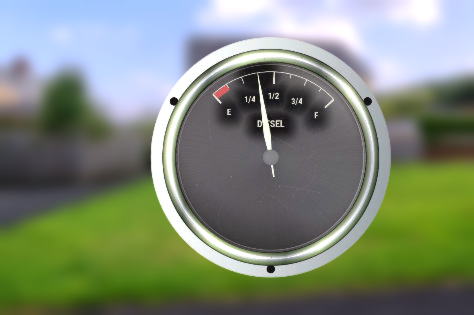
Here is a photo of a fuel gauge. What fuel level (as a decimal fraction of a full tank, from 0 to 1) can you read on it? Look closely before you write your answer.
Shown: 0.375
